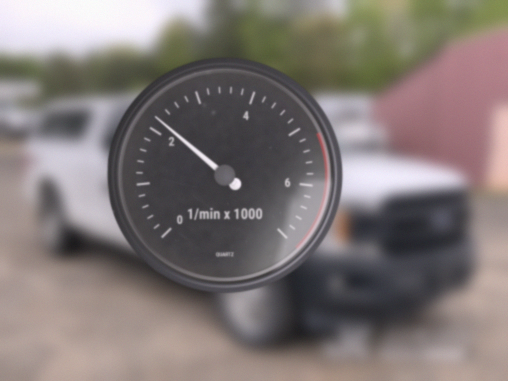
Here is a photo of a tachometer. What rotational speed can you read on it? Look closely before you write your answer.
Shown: 2200 rpm
